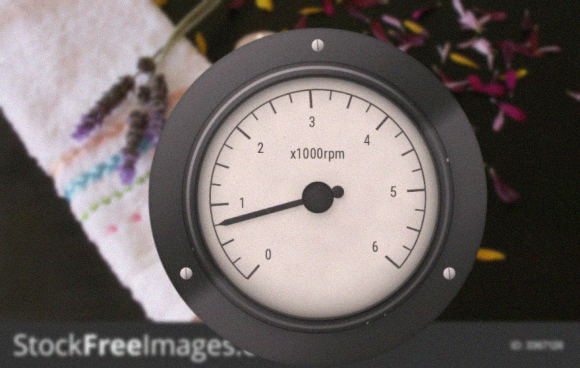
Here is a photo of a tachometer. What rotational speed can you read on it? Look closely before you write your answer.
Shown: 750 rpm
